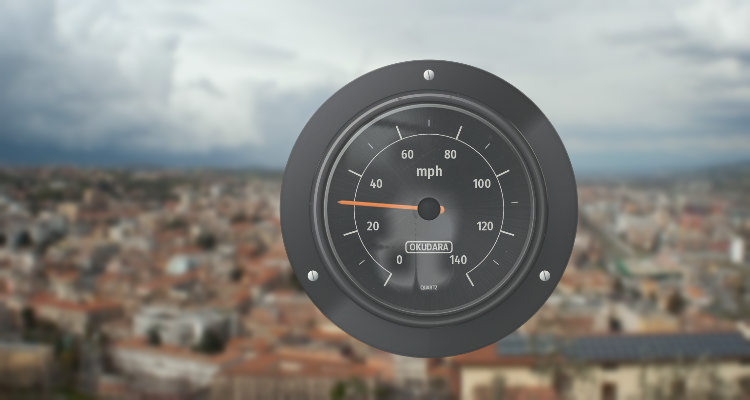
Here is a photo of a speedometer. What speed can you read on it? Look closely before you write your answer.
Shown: 30 mph
